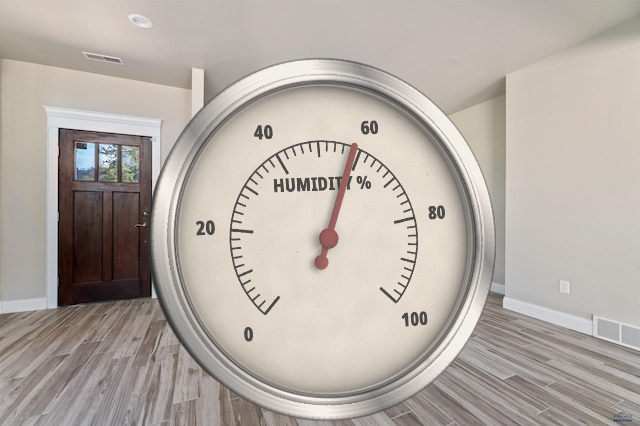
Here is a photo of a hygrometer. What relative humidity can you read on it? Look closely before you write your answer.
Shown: 58 %
